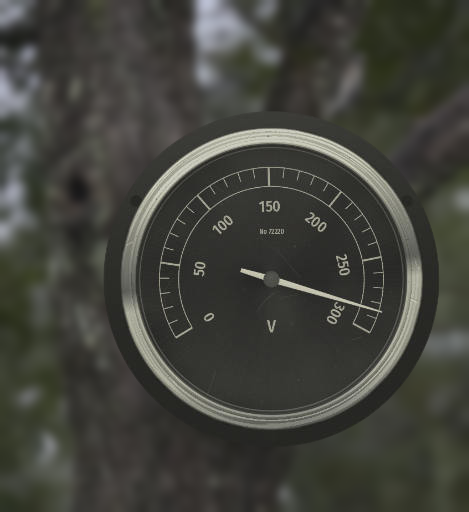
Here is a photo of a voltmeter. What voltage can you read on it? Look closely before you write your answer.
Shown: 285 V
